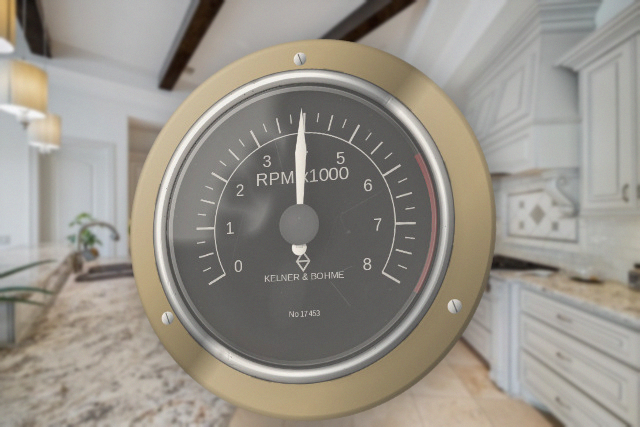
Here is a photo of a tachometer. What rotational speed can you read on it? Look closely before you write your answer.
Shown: 4000 rpm
